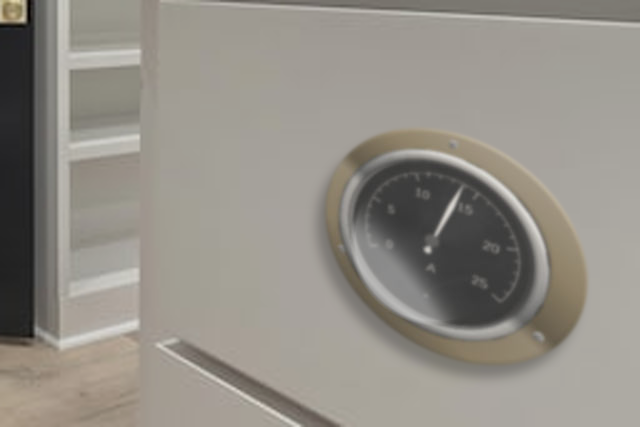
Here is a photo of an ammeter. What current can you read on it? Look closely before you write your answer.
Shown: 14 A
